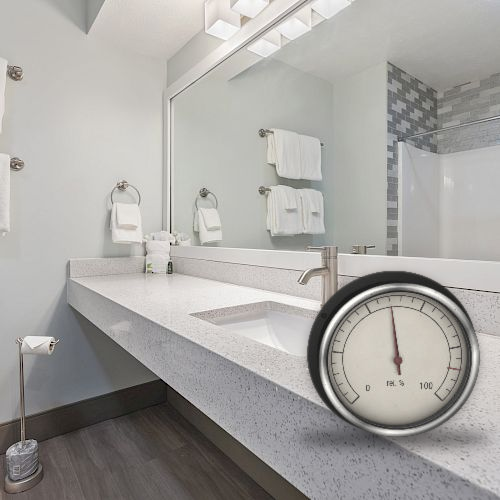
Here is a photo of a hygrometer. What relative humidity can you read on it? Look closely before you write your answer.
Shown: 48 %
